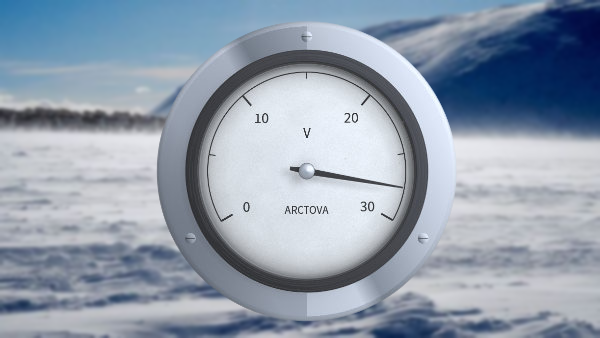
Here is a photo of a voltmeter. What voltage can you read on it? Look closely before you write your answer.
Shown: 27.5 V
